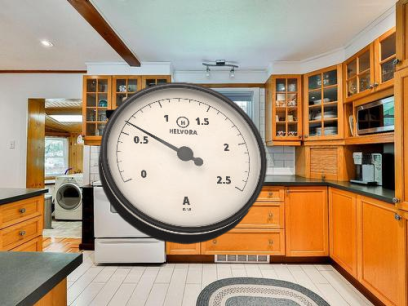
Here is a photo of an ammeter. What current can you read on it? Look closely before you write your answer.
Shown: 0.6 A
